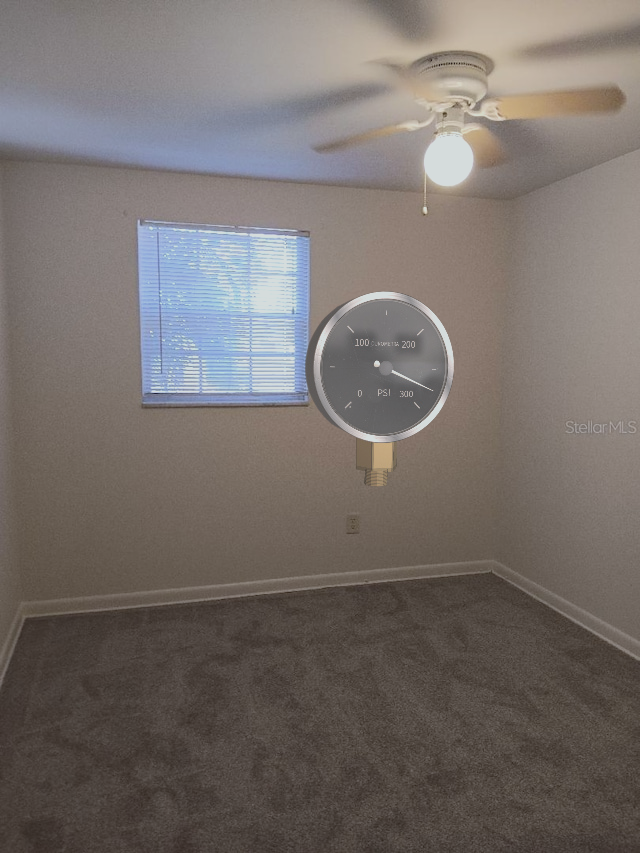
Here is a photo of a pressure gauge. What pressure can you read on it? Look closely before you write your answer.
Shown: 275 psi
